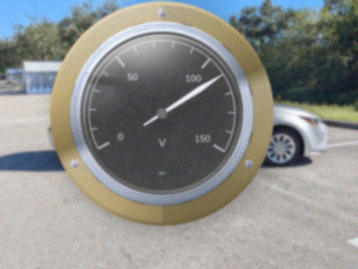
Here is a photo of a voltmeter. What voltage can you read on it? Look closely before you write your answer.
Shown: 110 V
